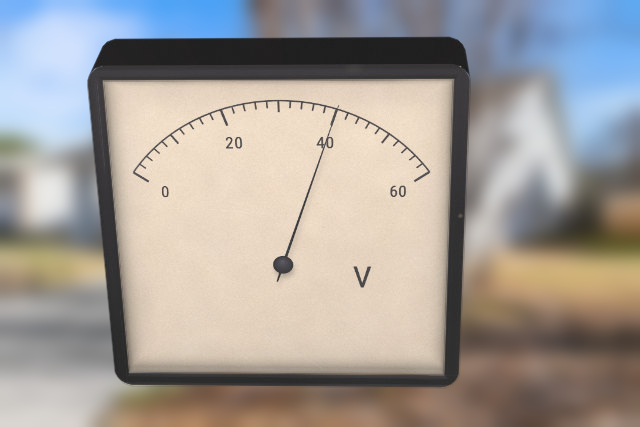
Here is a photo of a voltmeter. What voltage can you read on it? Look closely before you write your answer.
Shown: 40 V
